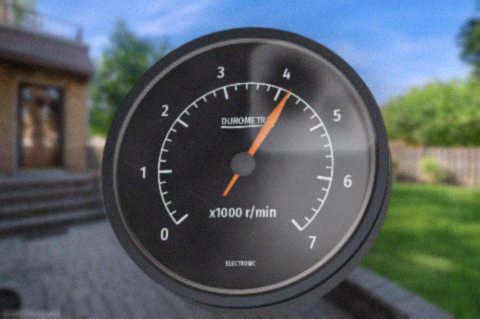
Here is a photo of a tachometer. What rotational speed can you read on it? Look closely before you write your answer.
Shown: 4200 rpm
